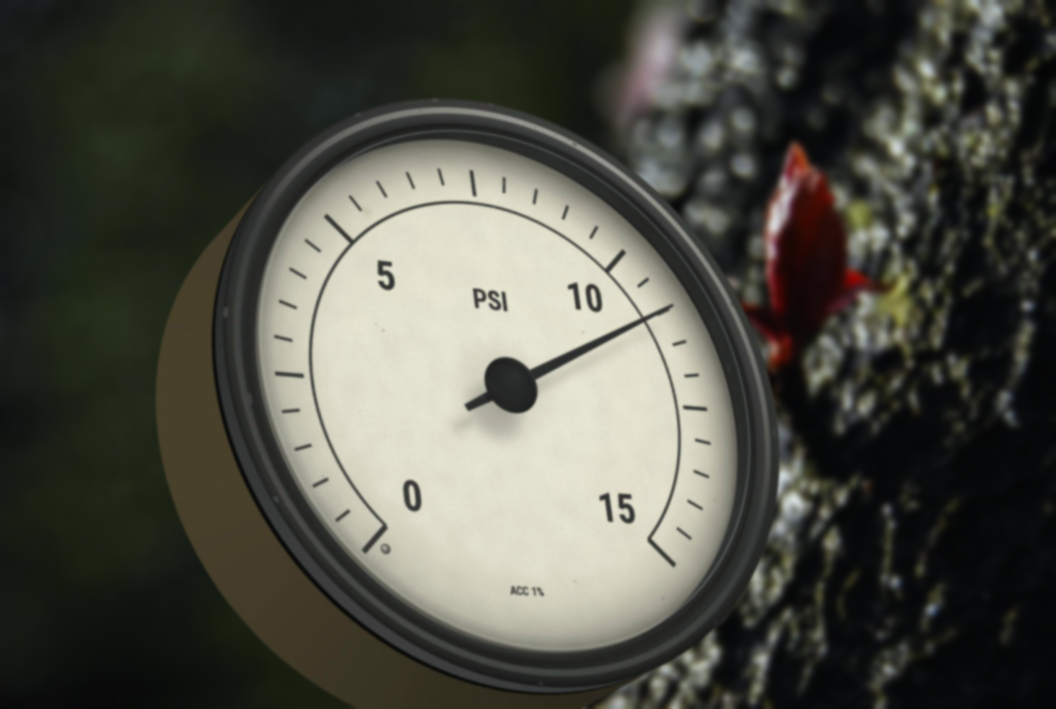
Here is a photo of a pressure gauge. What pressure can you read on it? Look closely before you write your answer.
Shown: 11 psi
